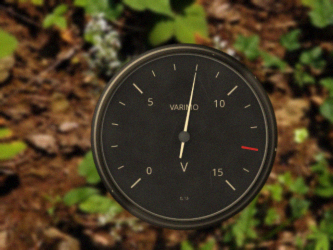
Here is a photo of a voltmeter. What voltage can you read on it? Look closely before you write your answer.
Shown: 8 V
